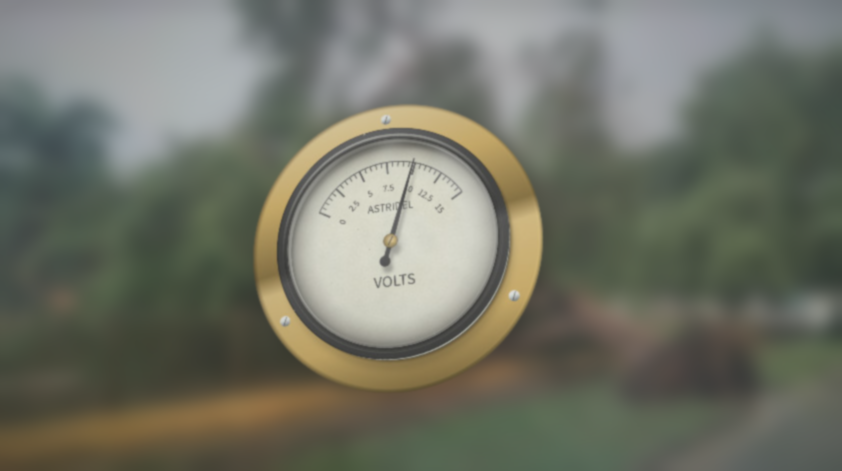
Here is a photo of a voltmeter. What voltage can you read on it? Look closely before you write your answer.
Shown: 10 V
